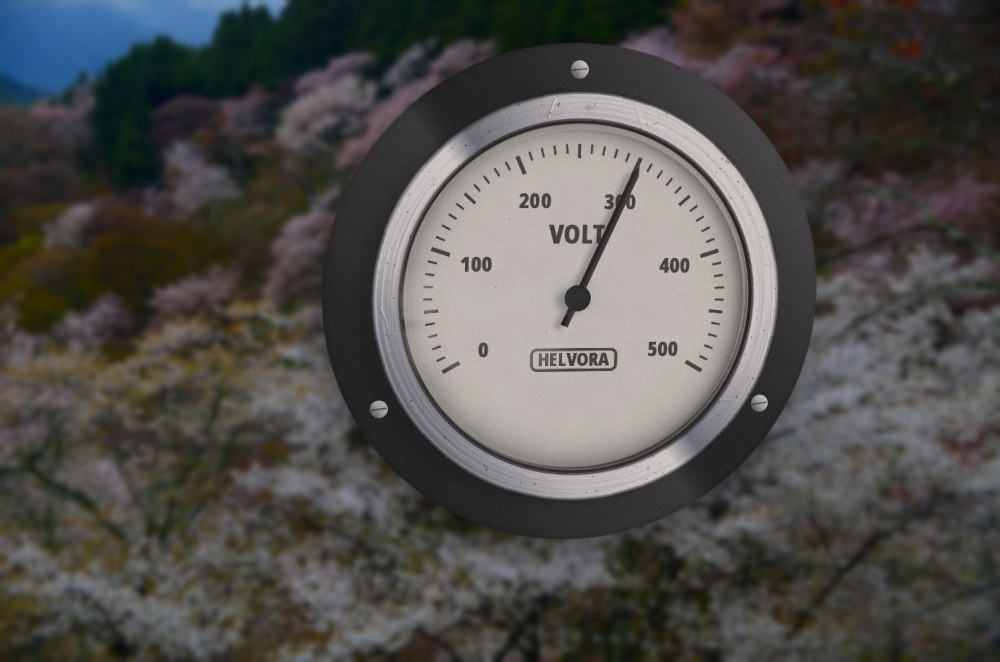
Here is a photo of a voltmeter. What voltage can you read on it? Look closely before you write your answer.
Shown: 300 V
